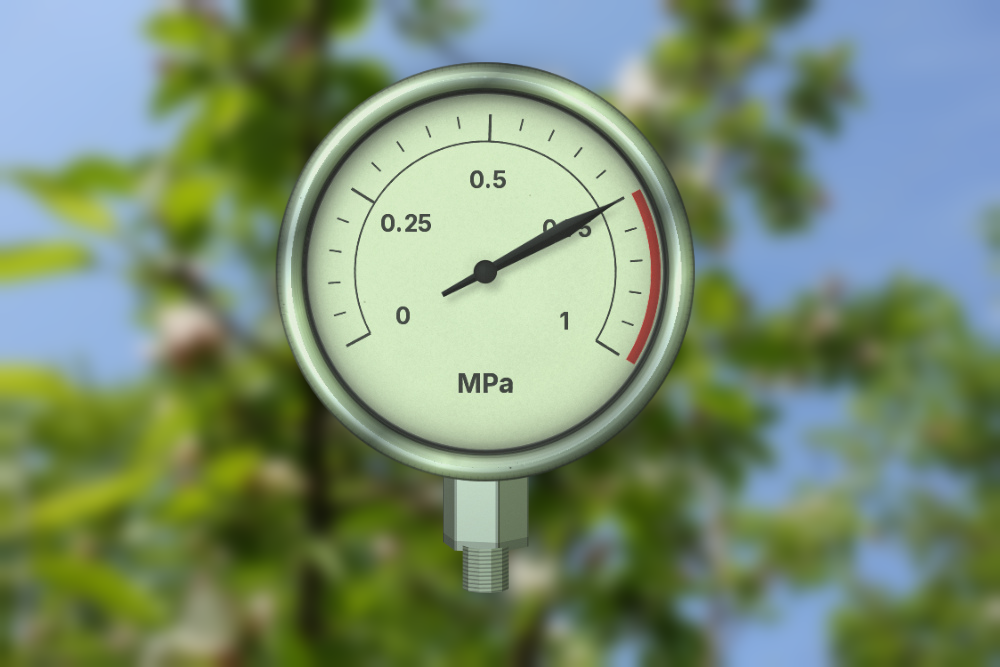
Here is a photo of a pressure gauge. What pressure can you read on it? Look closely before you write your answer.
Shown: 0.75 MPa
